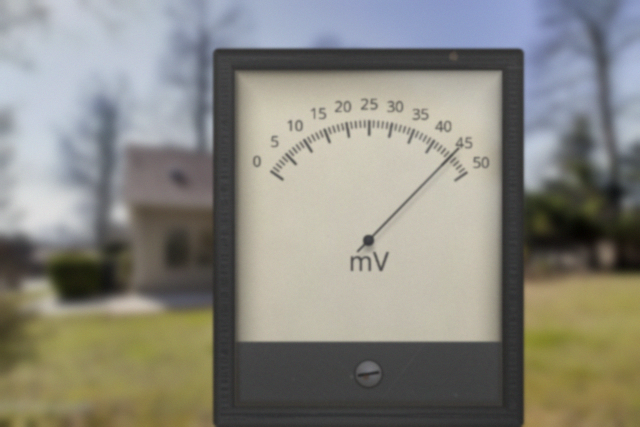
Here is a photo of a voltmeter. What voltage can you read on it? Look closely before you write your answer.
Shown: 45 mV
